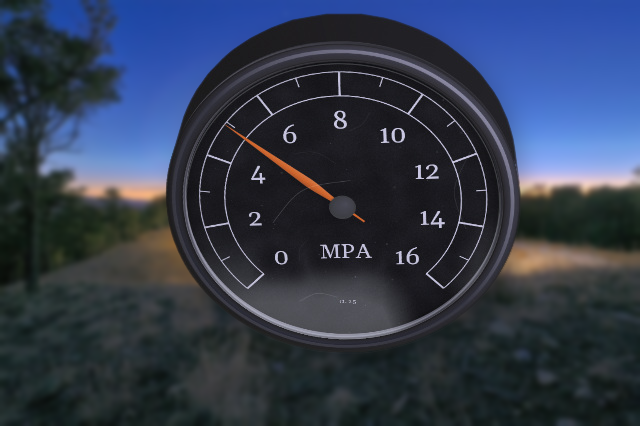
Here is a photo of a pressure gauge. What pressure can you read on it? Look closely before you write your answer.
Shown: 5 MPa
